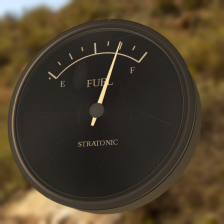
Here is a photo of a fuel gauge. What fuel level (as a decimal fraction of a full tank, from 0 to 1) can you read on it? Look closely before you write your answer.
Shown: 0.75
